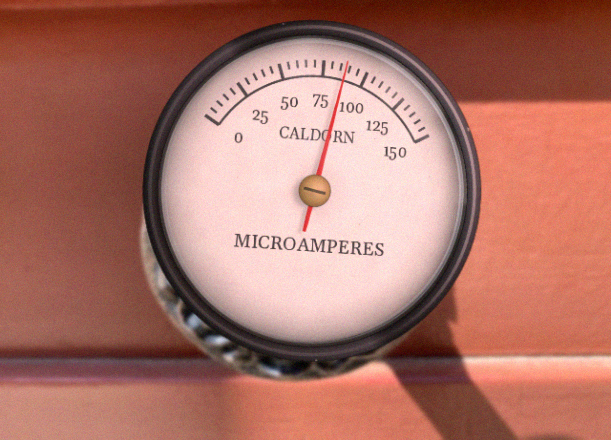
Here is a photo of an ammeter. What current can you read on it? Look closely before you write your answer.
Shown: 87.5 µA
